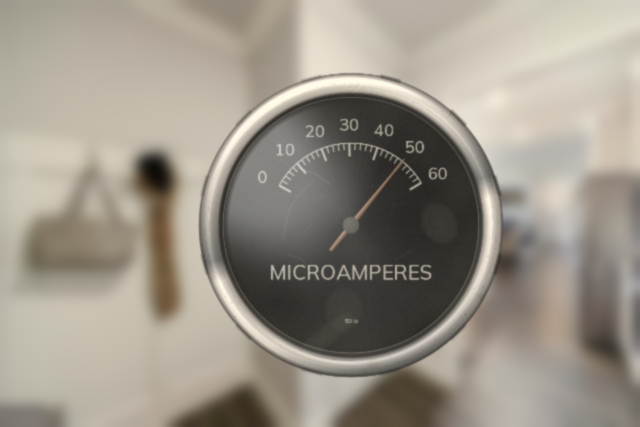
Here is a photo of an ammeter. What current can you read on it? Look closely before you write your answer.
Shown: 50 µA
